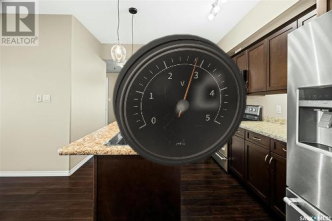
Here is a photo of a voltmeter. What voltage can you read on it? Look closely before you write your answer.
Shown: 2.8 V
